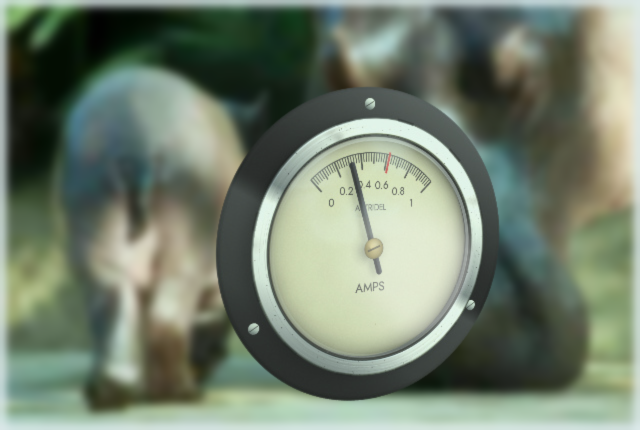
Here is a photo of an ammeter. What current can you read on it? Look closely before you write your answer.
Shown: 0.3 A
